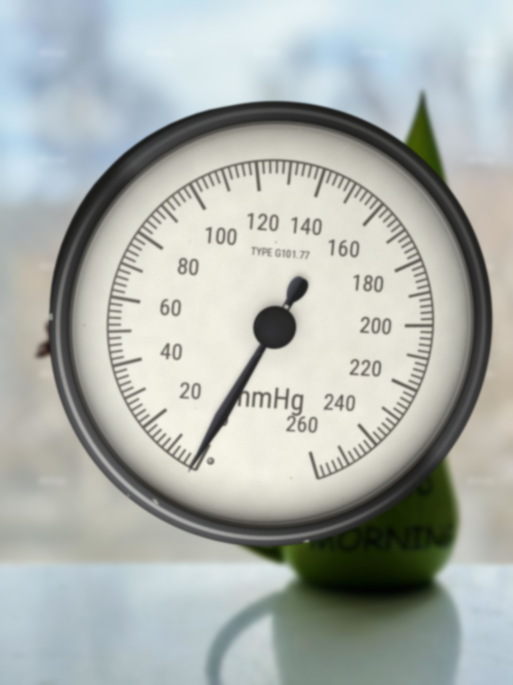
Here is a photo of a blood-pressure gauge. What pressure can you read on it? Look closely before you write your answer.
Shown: 2 mmHg
